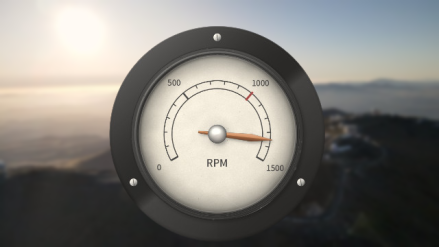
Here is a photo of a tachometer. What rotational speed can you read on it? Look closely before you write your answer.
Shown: 1350 rpm
